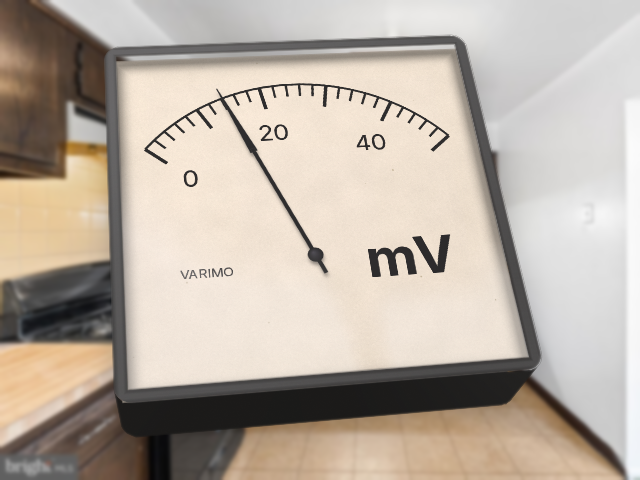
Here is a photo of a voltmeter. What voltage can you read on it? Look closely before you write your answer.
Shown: 14 mV
